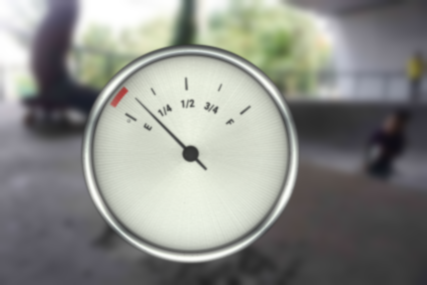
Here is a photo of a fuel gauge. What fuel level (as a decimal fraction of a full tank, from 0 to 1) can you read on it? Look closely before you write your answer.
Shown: 0.125
